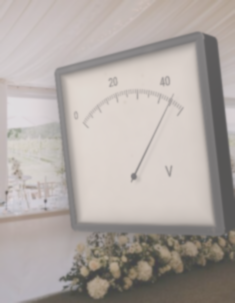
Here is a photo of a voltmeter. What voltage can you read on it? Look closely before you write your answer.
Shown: 45 V
